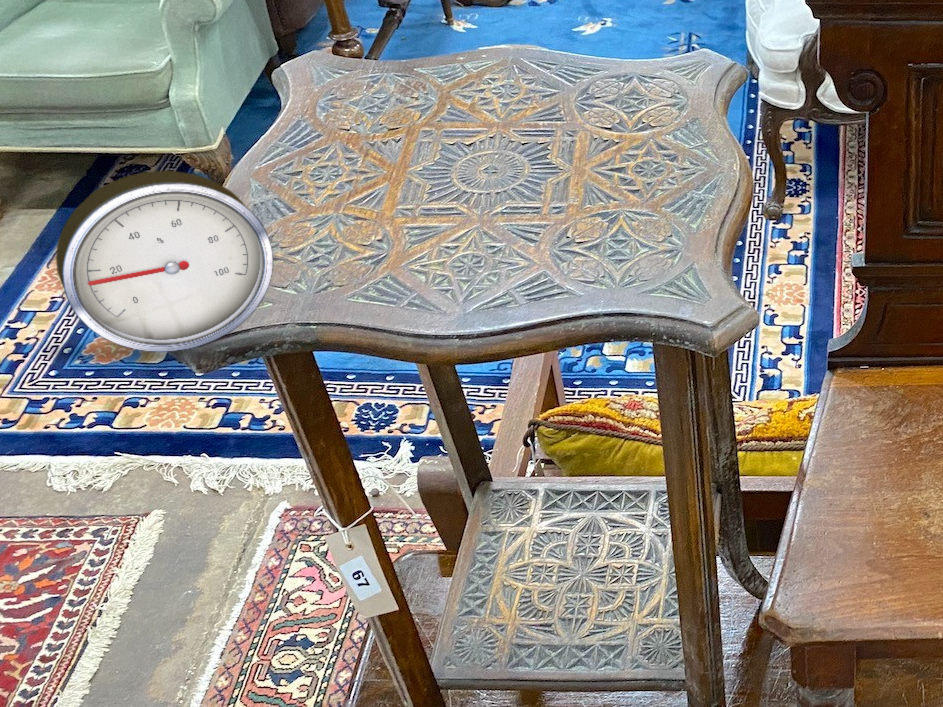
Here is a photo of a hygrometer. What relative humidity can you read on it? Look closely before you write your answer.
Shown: 16 %
